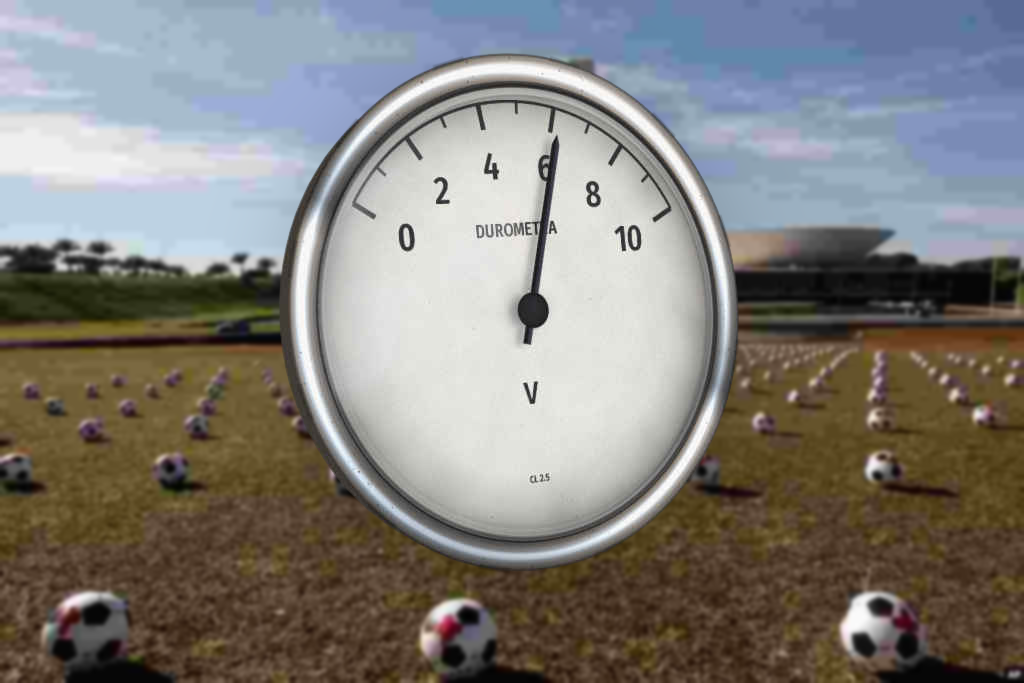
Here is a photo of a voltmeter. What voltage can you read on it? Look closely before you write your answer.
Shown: 6 V
